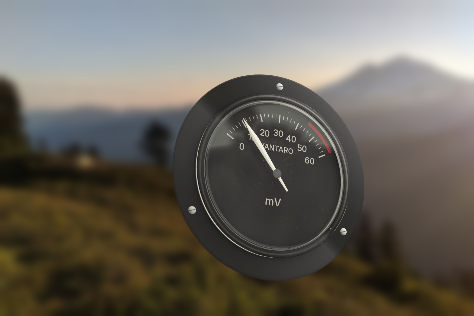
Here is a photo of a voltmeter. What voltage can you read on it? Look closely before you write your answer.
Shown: 10 mV
